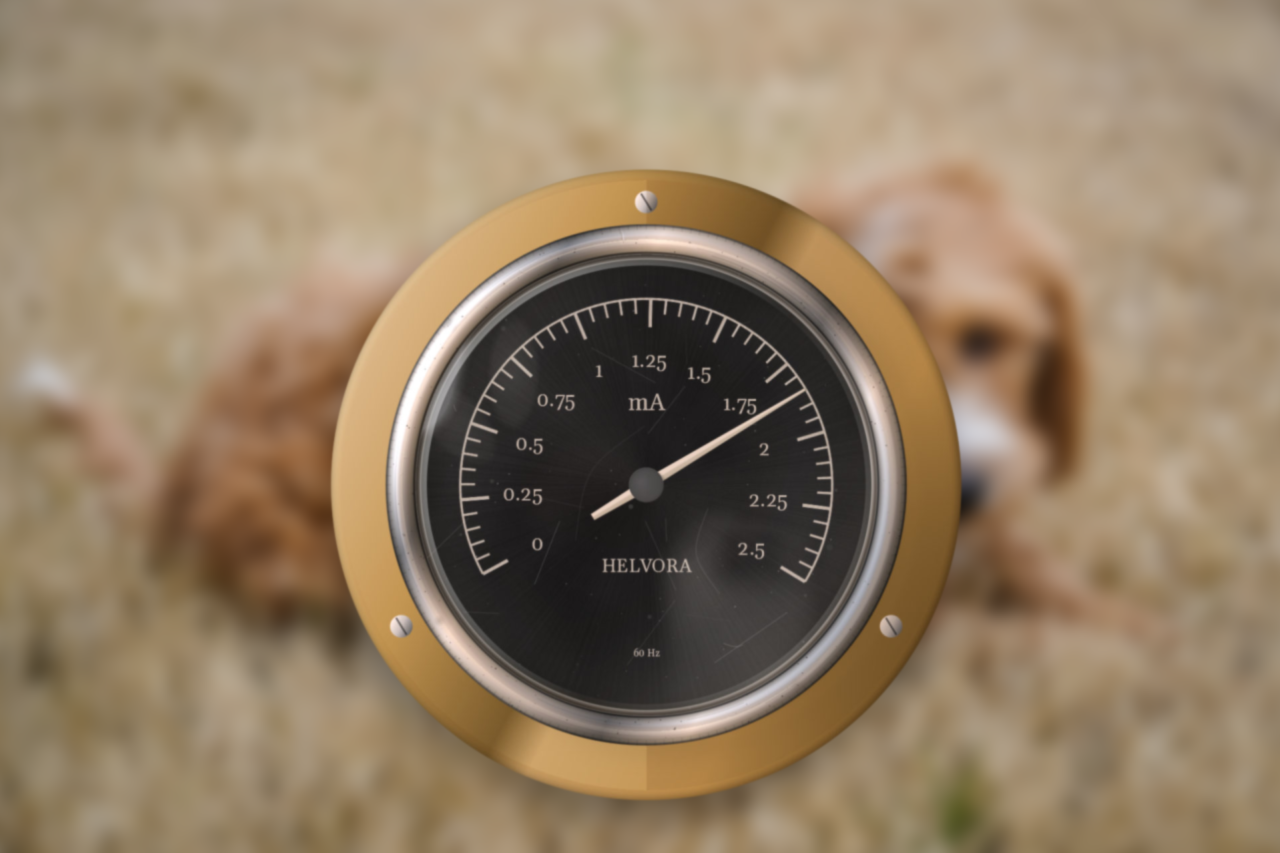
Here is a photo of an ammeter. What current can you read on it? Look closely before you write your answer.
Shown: 1.85 mA
